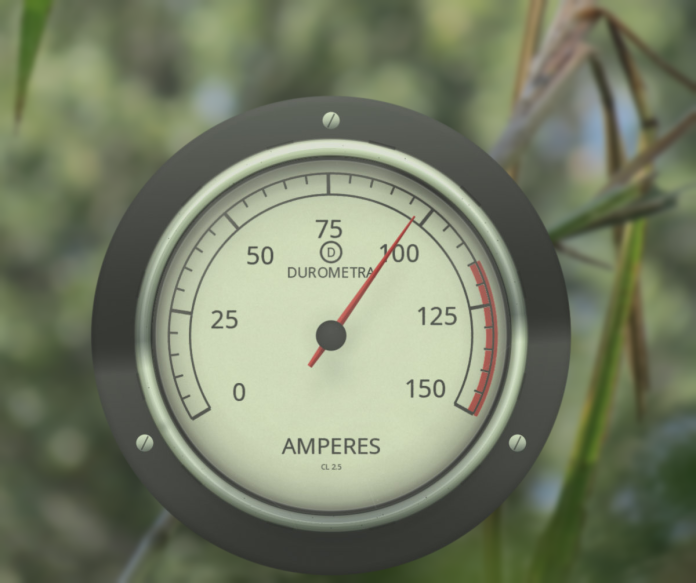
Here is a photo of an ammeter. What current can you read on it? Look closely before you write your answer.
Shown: 97.5 A
